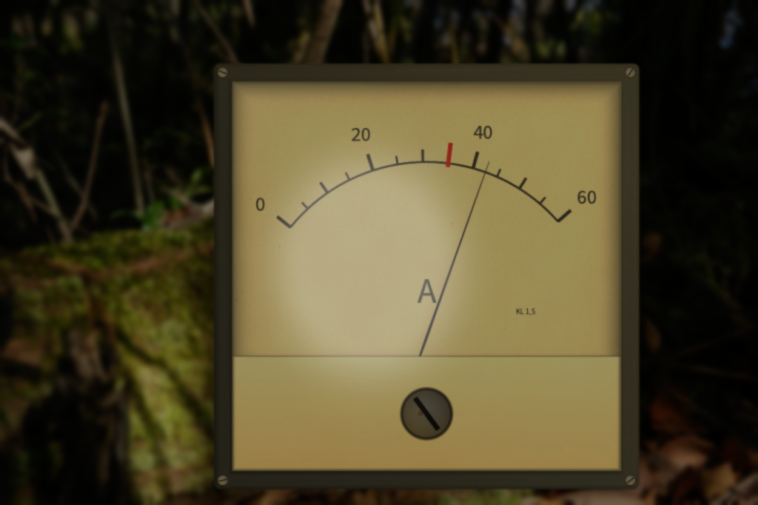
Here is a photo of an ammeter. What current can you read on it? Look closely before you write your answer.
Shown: 42.5 A
